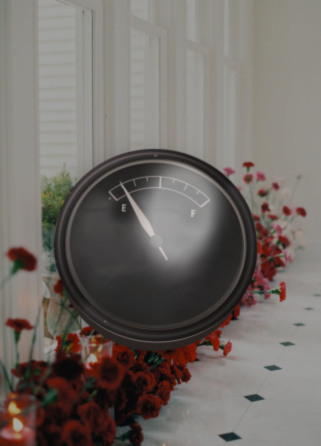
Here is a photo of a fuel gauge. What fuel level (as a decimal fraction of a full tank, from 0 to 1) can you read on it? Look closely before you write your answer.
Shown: 0.125
